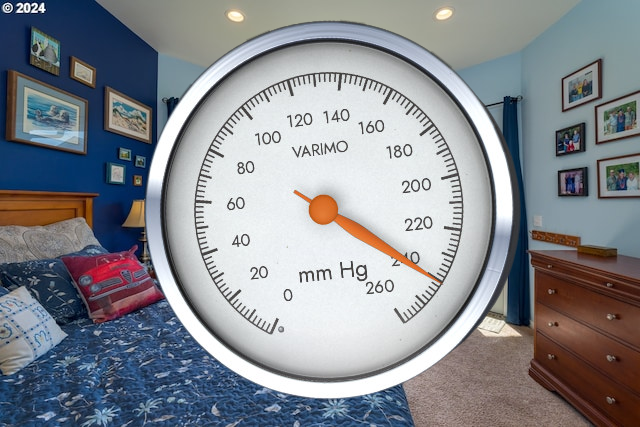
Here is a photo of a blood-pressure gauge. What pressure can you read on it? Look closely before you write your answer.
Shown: 240 mmHg
